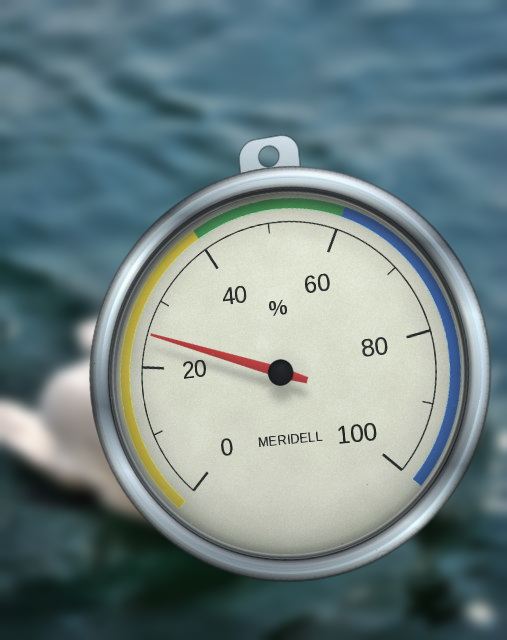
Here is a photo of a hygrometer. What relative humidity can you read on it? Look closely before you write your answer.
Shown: 25 %
